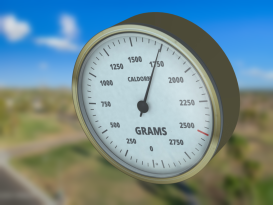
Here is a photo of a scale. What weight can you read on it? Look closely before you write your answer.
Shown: 1750 g
